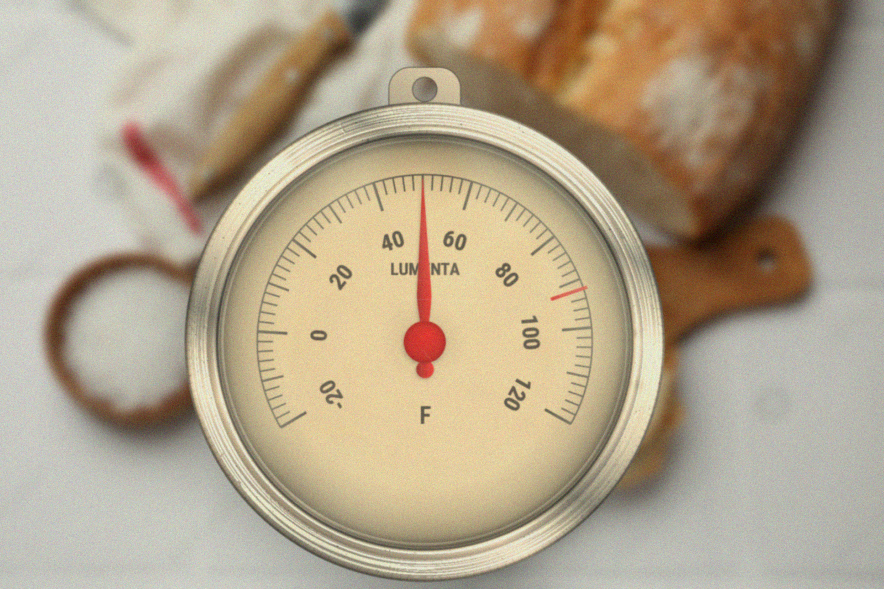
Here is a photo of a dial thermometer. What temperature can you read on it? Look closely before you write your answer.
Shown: 50 °F
